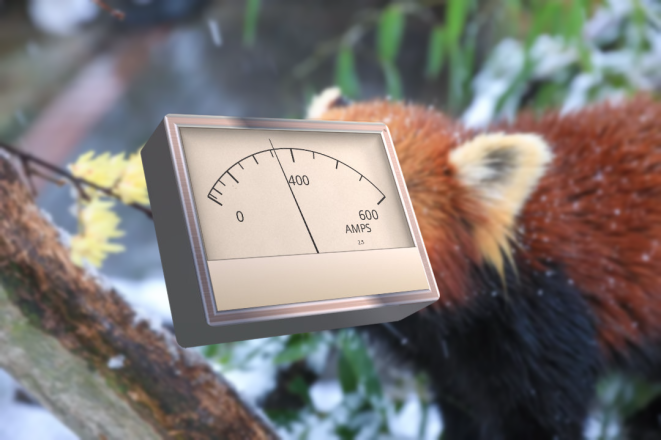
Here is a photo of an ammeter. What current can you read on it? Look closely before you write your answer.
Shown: 350 A
